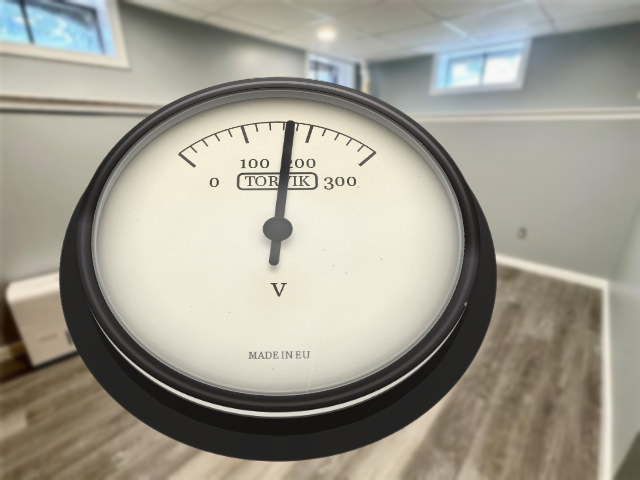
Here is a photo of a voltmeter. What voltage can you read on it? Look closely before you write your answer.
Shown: 170 V
